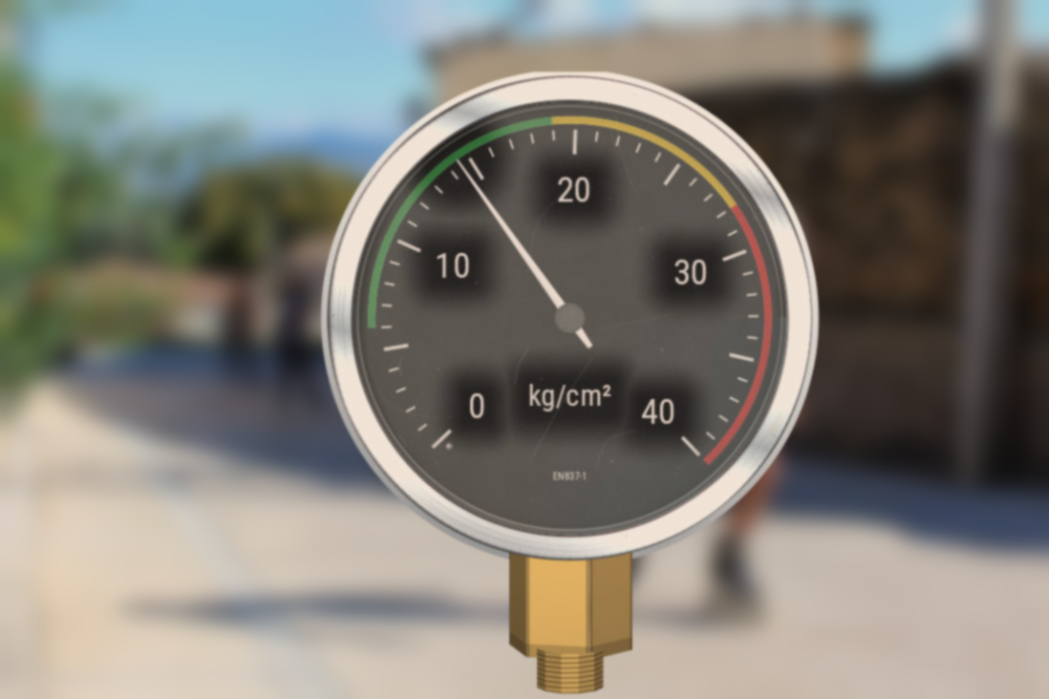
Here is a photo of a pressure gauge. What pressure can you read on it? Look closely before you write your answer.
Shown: 14.5 kg/cm²
